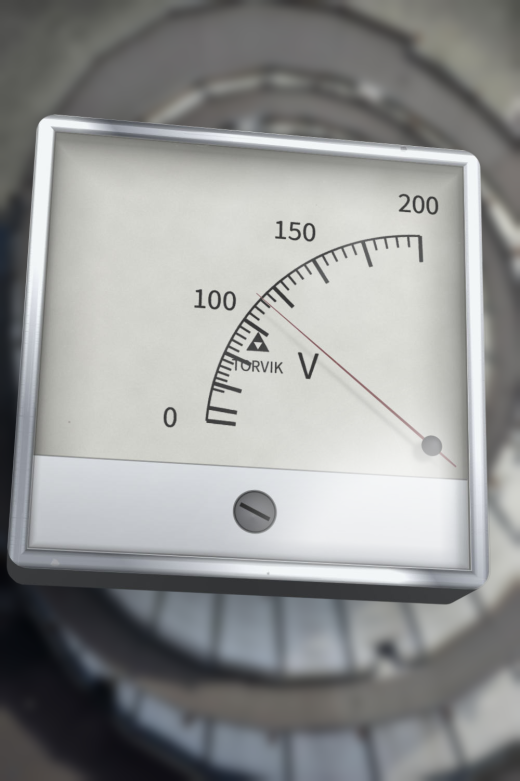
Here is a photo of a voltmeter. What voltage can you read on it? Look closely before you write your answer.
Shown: 115 V
